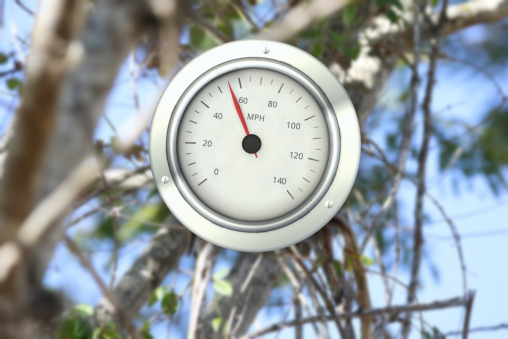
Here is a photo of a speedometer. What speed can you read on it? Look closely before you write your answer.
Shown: 55 mph
